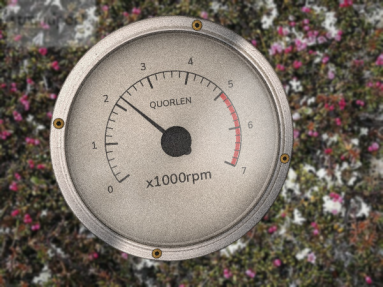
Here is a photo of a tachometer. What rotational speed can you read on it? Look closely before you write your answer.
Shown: 2200 rpm
